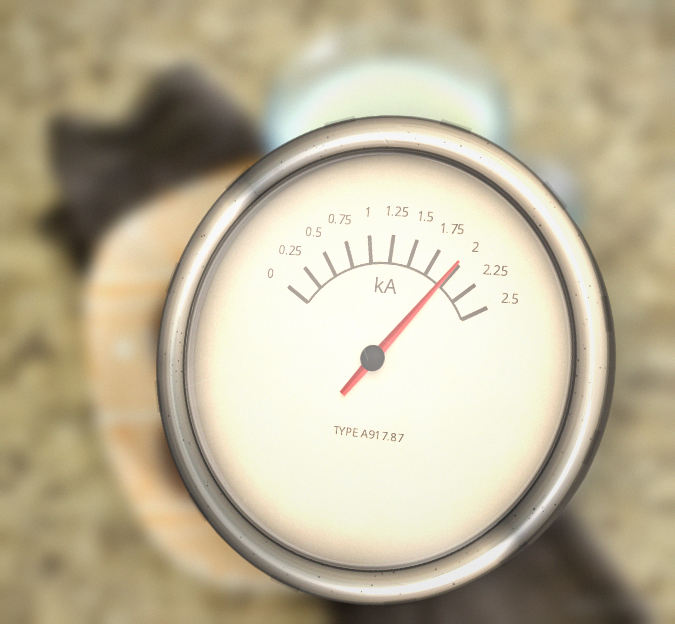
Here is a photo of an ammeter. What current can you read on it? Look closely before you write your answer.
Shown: 2 kA
